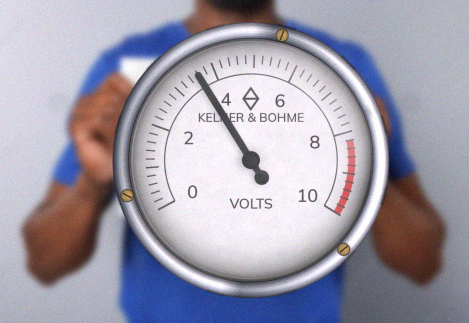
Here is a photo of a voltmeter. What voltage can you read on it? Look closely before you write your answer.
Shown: 3.6 V
